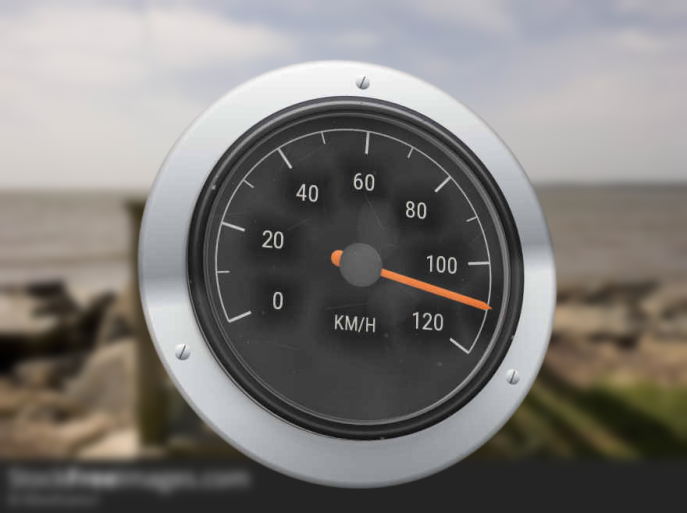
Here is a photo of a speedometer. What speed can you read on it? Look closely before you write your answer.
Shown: 110 km/h
